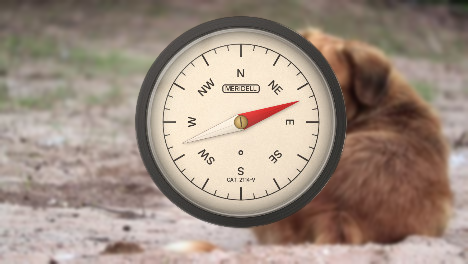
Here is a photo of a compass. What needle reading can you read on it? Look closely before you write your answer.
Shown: 70 °
